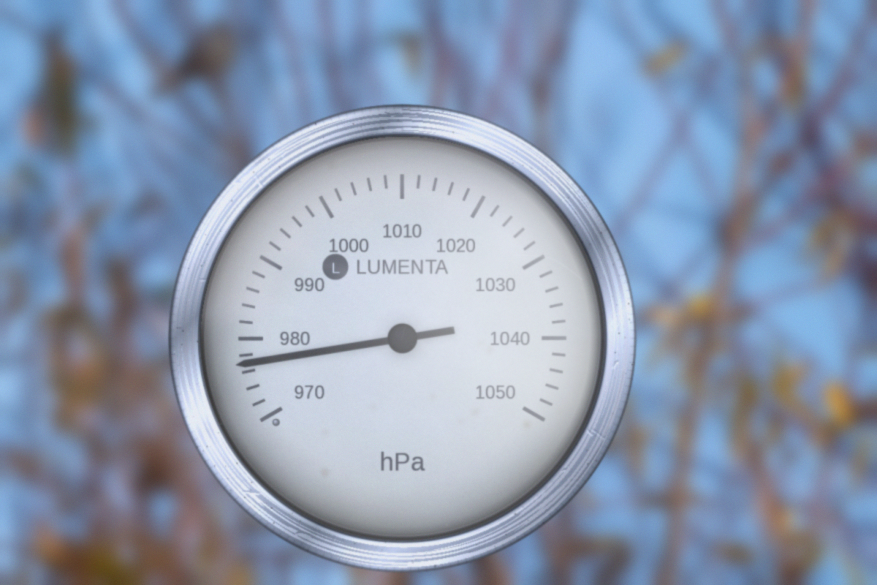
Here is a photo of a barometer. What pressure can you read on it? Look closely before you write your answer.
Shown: 977 hPa
